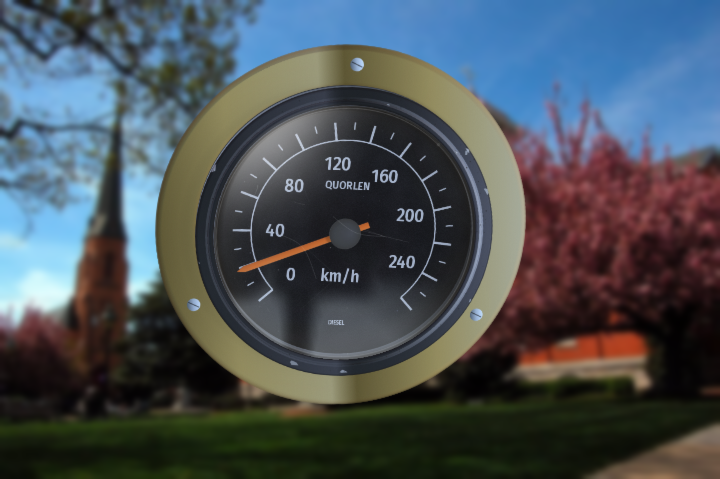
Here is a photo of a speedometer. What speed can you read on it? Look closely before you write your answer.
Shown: 20 km/h
